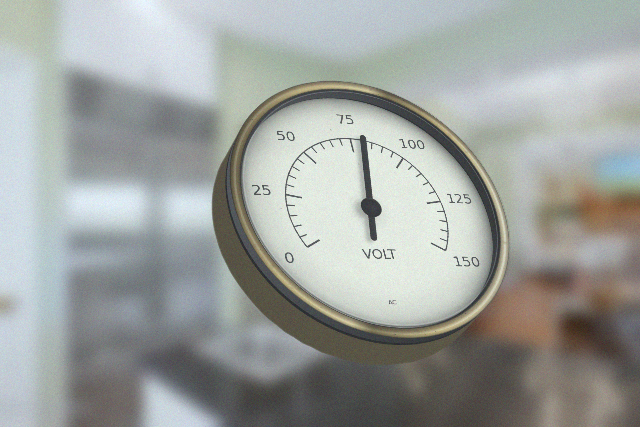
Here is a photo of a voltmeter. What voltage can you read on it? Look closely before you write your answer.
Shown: 80 V
